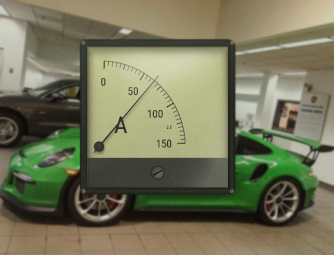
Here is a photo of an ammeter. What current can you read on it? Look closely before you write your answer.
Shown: 65 A
